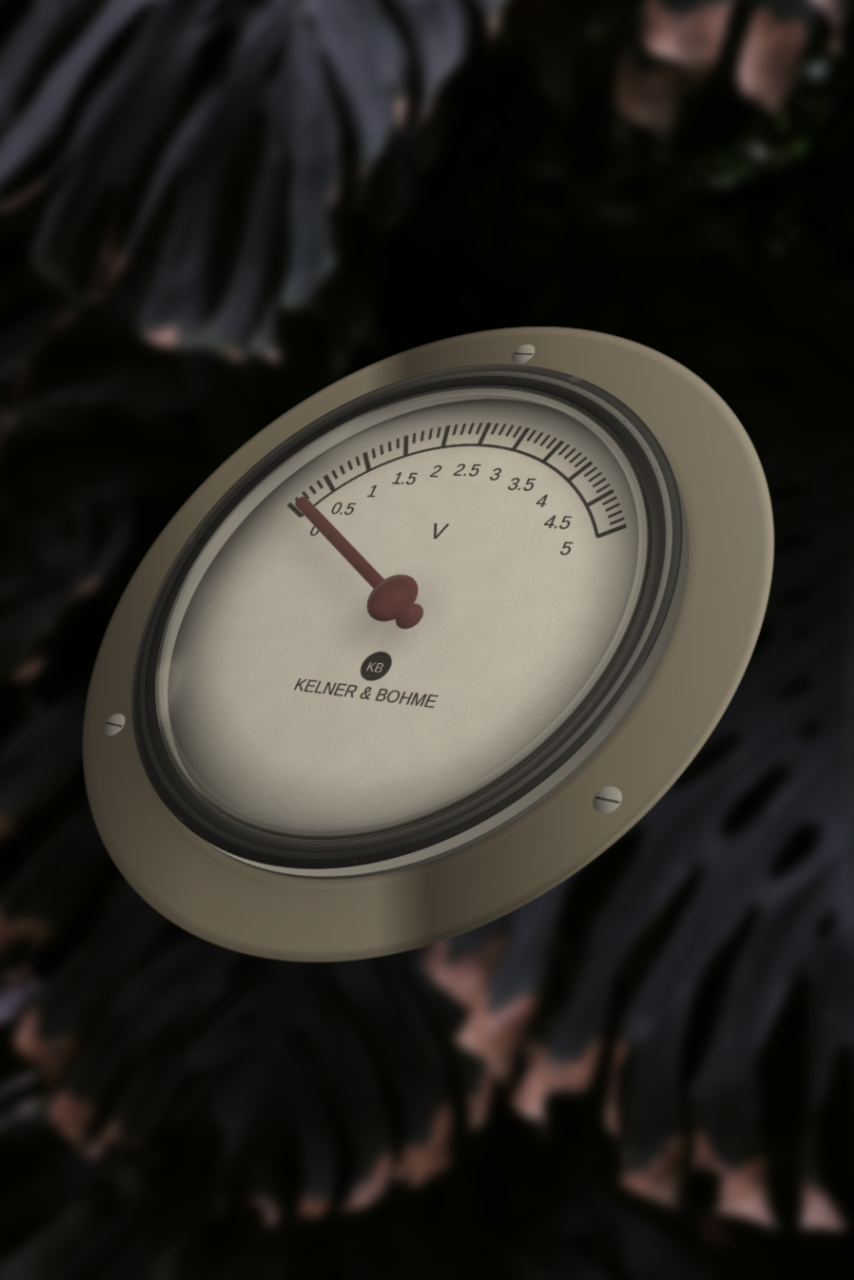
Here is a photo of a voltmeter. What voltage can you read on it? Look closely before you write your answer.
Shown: 0.1 V
